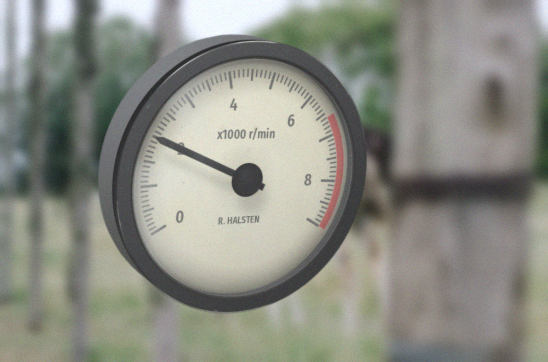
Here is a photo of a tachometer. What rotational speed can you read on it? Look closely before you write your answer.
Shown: 2000 rpm
